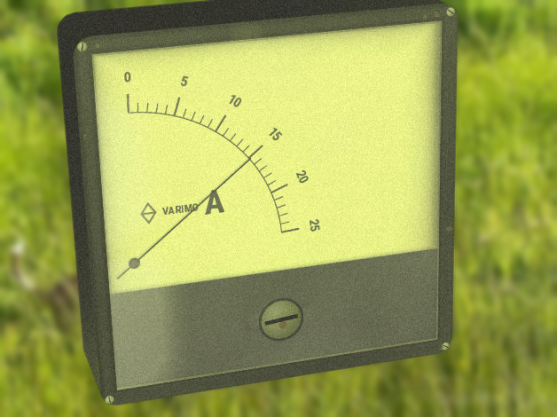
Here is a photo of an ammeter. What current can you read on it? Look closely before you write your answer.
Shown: 15 A
